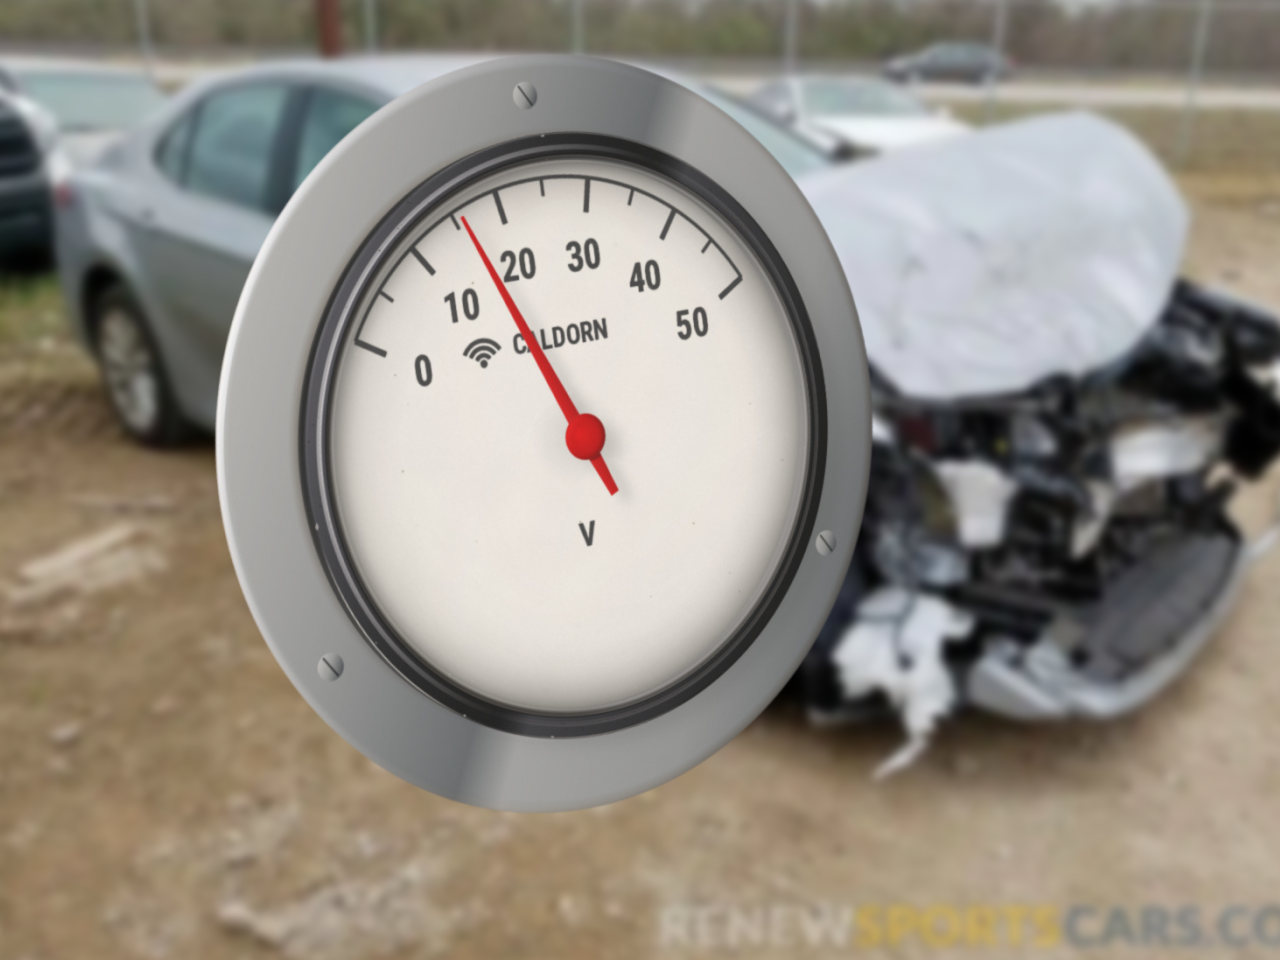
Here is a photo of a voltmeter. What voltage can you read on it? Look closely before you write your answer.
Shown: 15 V
